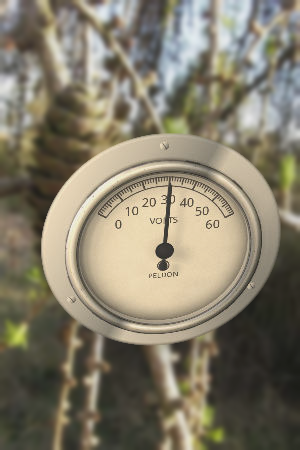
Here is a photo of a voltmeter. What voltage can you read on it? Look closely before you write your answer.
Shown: 30 V
